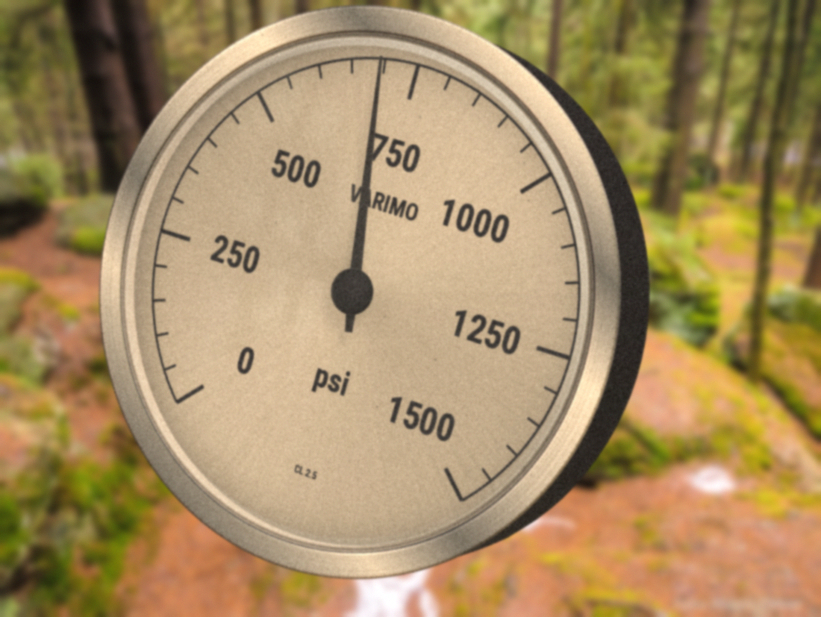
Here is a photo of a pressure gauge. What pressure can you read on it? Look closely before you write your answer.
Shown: 700 psi
